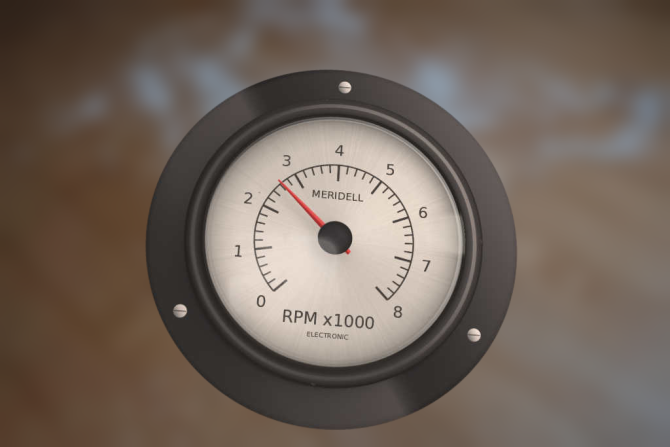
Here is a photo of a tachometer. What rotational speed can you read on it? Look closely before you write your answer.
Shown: 2600 rpm
